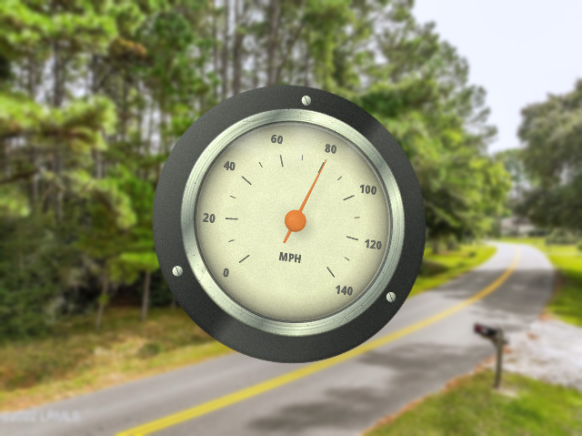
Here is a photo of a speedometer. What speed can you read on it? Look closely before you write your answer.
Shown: 80 mph
